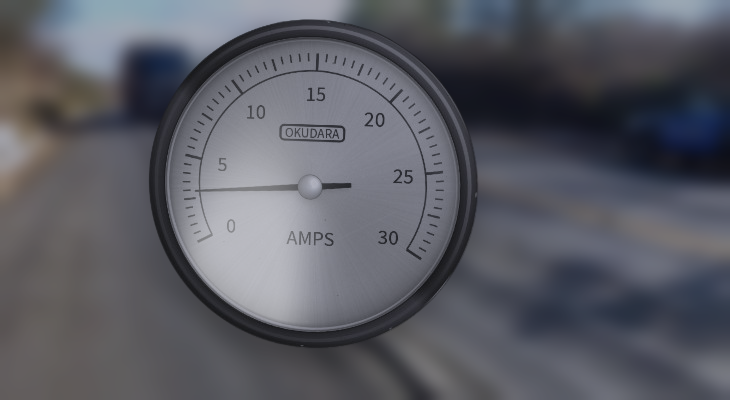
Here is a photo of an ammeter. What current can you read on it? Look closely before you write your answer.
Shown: 3 A
